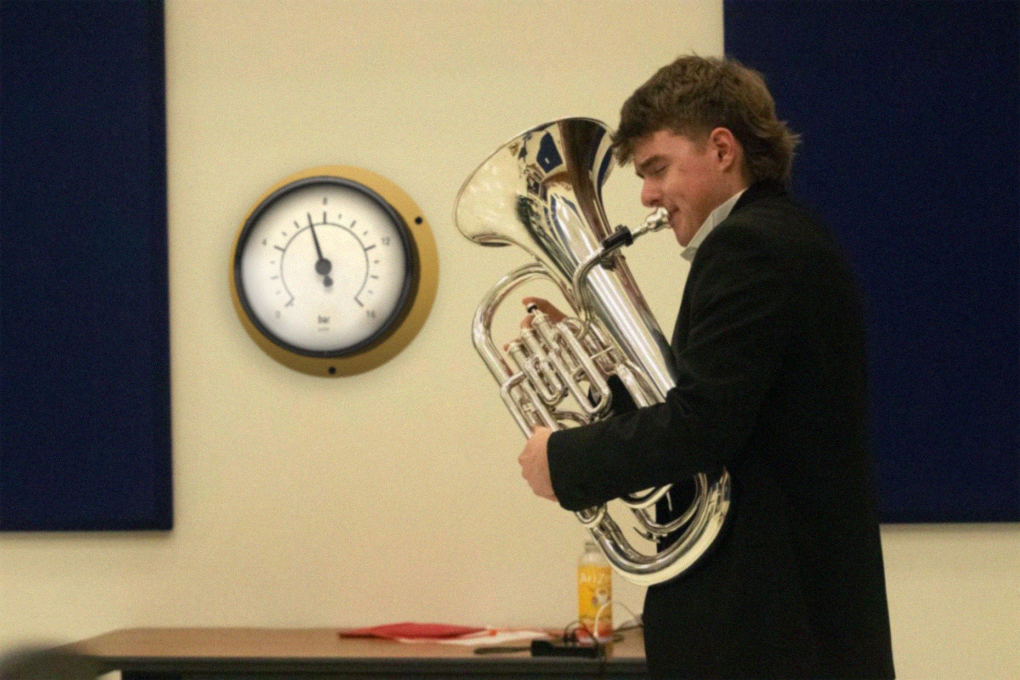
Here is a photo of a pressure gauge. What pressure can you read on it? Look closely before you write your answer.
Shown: 7 bar
